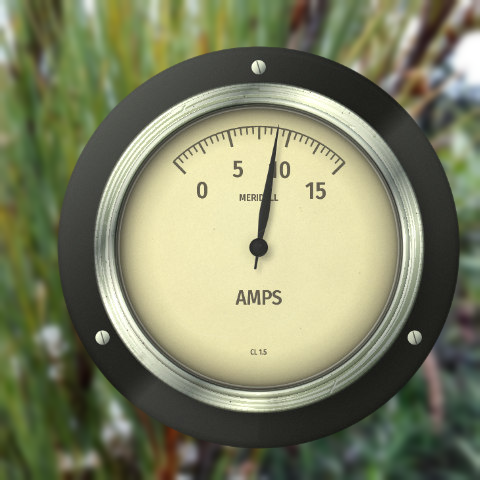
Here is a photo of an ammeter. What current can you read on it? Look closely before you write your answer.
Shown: 9 A
